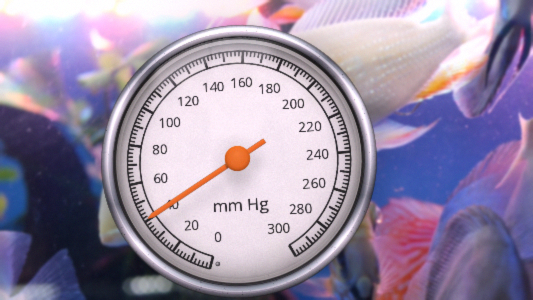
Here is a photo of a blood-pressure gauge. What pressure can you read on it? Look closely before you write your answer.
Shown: 40 mmHg
